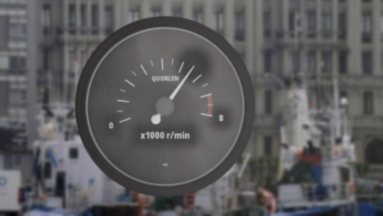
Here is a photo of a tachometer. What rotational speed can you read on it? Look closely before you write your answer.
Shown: 5500 rpm
